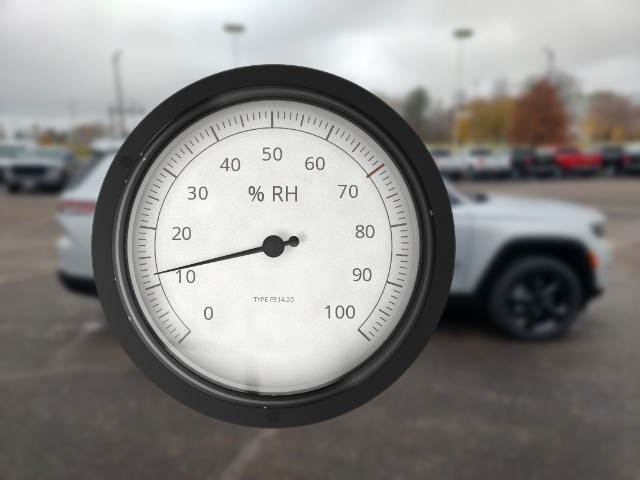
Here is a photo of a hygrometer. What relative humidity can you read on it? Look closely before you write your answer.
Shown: 12 %
